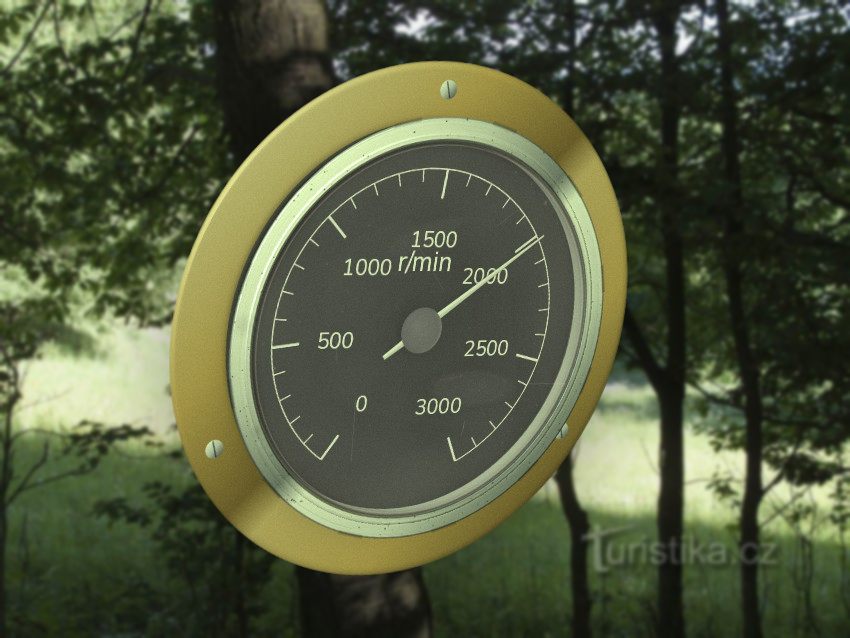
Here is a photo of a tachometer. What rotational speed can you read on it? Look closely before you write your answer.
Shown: 2000 rpm
